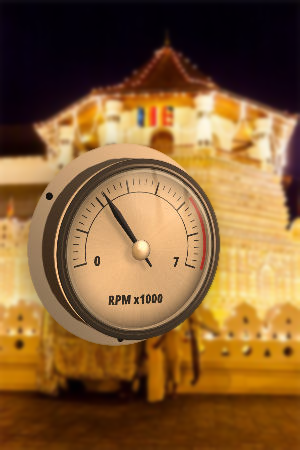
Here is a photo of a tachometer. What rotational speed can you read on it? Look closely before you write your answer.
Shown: 2200 rpm
